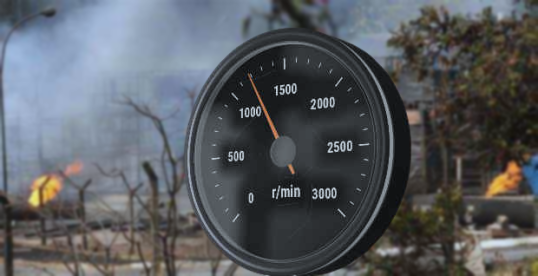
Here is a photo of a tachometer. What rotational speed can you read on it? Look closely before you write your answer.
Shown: 1200 rpm
